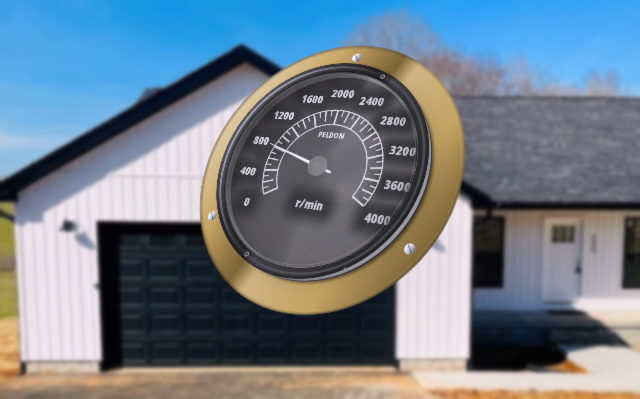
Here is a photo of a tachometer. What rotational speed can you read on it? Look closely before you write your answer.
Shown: 800 rpm
